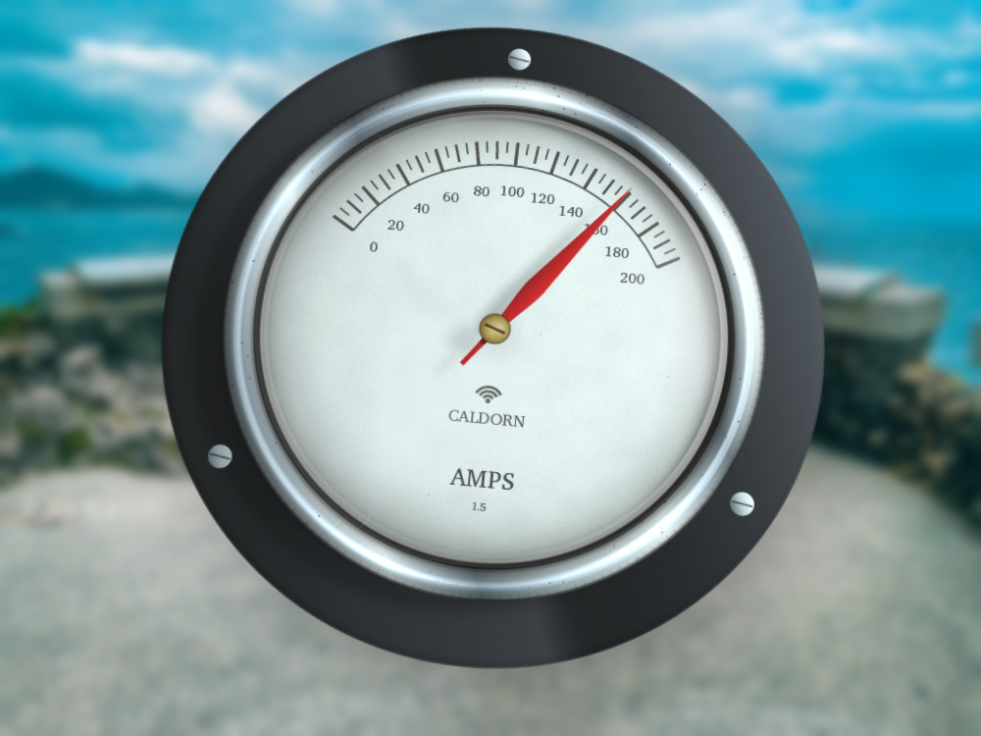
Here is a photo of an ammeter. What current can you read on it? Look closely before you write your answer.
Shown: 160 A
